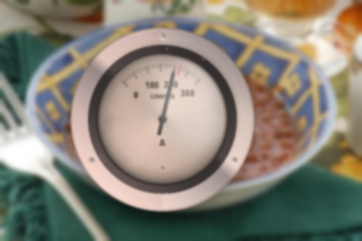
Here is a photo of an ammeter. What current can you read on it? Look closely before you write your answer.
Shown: 200 A
